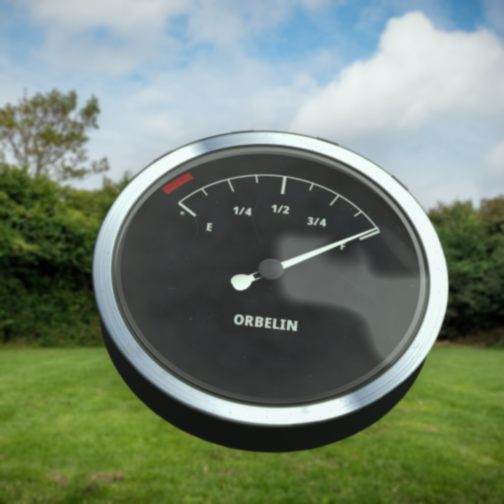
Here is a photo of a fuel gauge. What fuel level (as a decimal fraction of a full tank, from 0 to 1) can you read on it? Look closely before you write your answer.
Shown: 1
